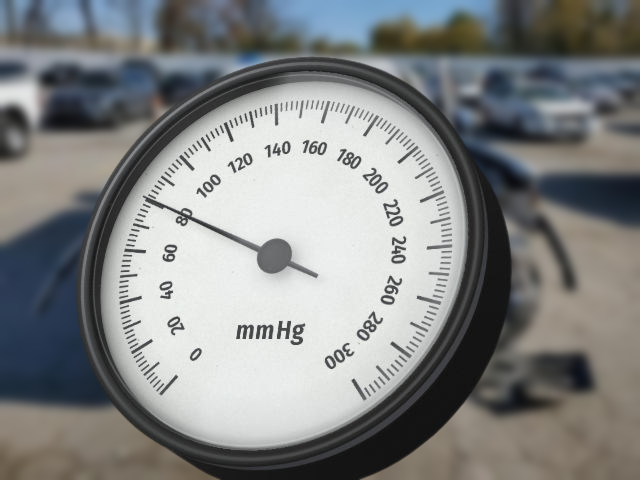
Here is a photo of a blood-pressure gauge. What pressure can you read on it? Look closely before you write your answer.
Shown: 80 mmHg
